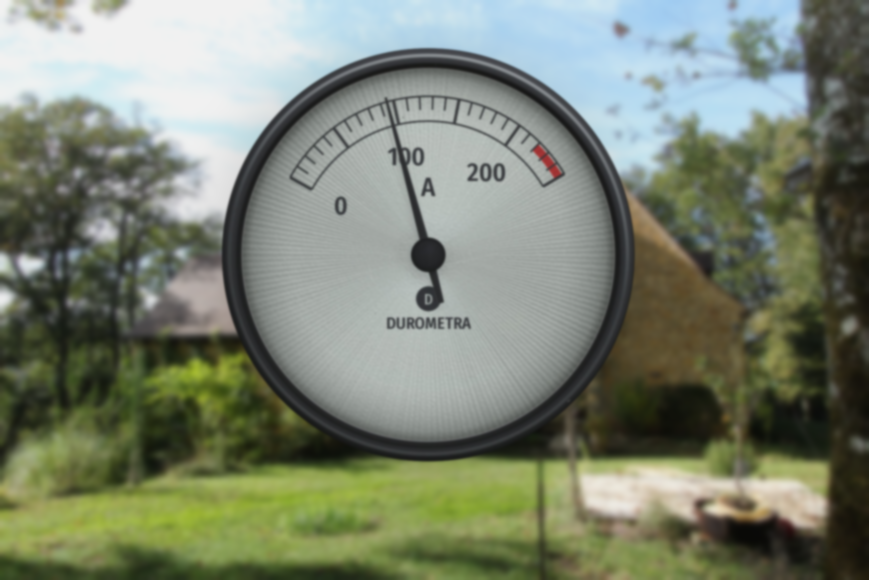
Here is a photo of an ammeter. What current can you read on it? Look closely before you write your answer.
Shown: 95 A
